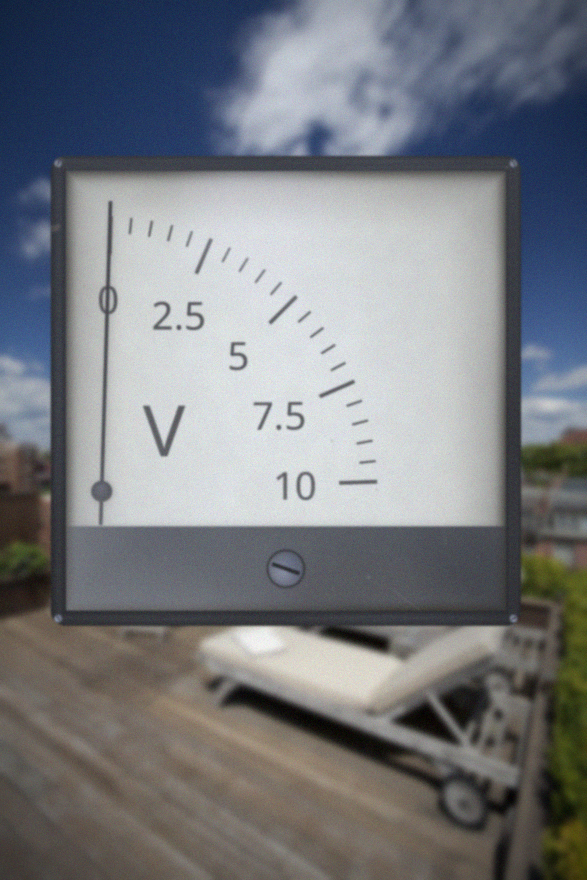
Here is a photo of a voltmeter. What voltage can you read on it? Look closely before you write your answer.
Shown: 0 V
